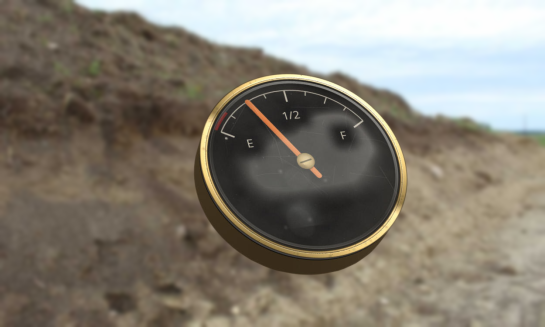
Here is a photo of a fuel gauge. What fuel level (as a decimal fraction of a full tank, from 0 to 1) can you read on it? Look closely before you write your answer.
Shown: 0.25
